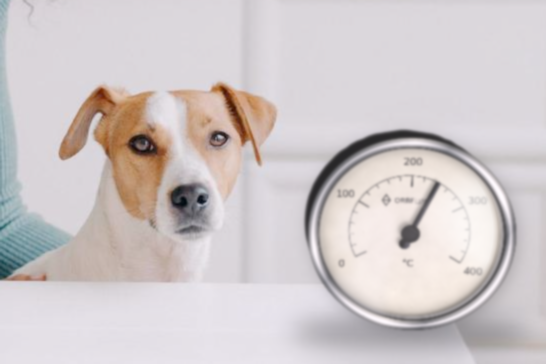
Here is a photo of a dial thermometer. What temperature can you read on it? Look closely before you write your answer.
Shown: 240 °C
